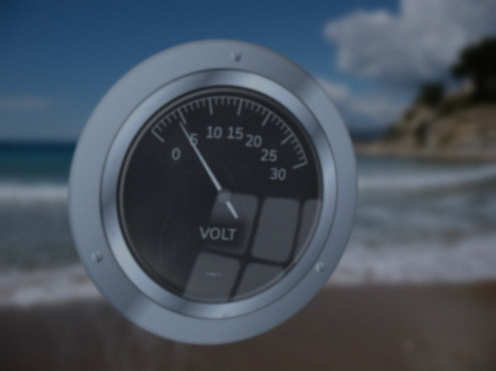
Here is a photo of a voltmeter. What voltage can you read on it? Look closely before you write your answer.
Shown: 4 V
